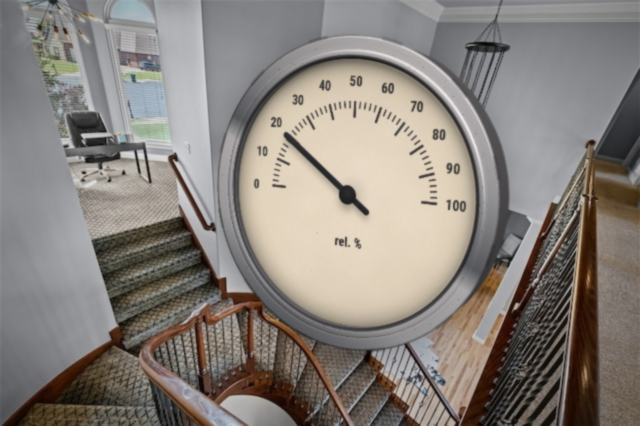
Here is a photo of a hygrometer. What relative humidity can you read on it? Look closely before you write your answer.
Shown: 20 %
